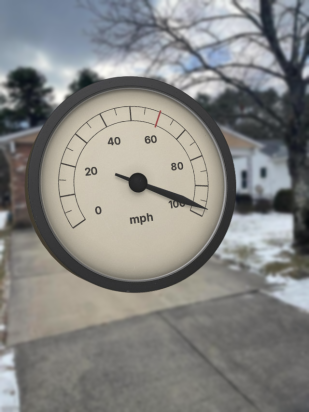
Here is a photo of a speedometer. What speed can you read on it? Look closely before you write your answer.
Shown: 97.5 mph
